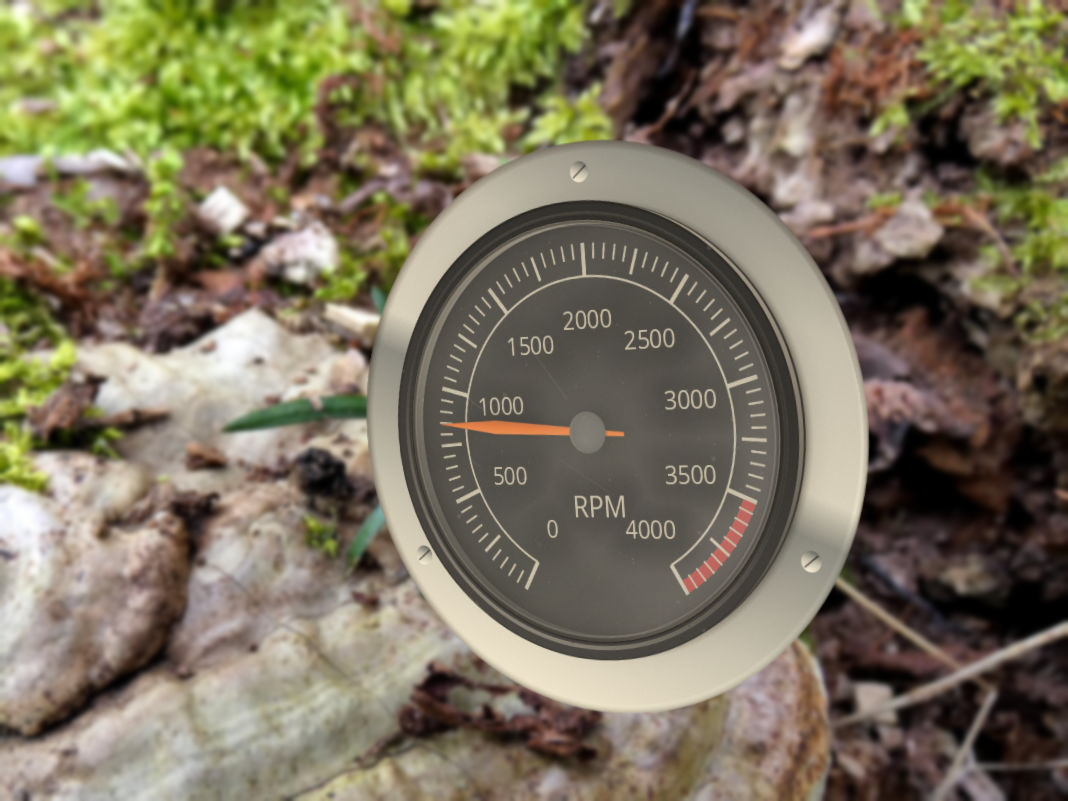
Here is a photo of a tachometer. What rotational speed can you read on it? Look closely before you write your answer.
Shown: 850 rpm
